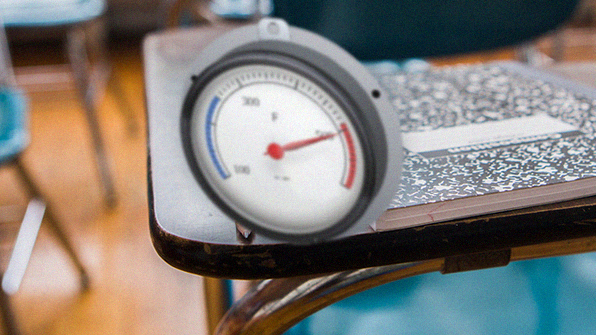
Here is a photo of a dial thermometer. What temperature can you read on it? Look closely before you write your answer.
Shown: 500 °F
